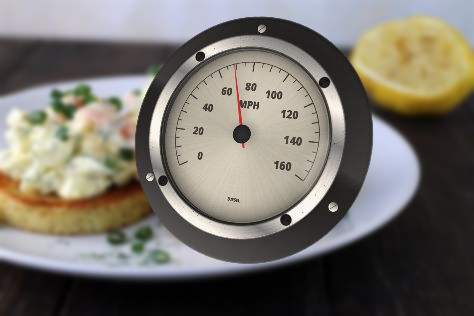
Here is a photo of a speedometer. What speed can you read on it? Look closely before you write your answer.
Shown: 70 mph
